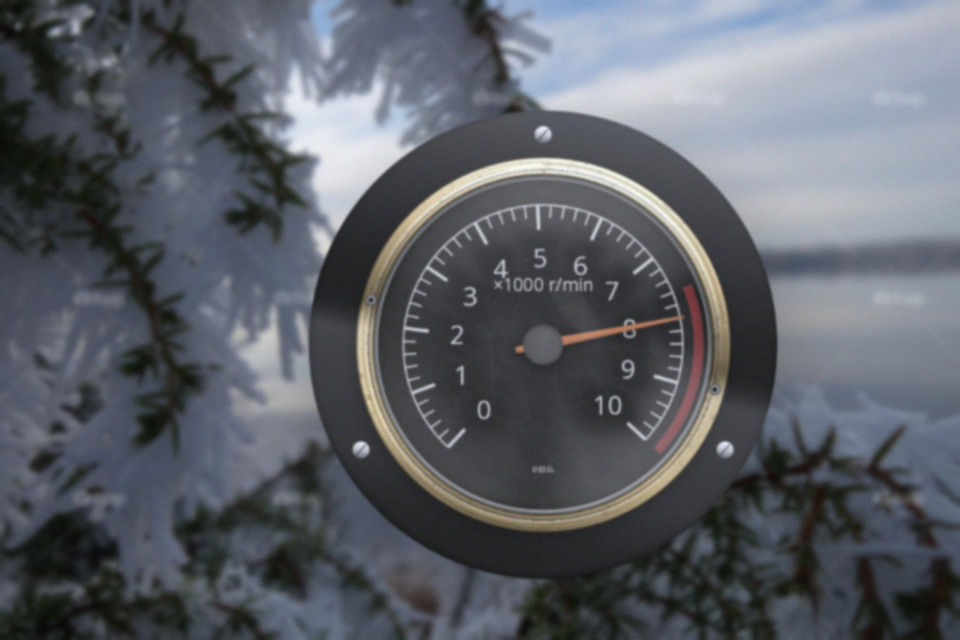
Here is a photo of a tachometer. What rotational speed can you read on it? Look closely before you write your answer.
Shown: 8000 rpm
